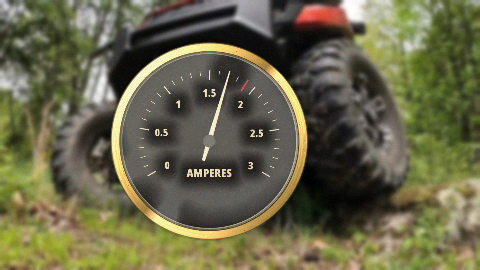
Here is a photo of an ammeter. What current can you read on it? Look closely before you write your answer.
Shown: 1.7 A
